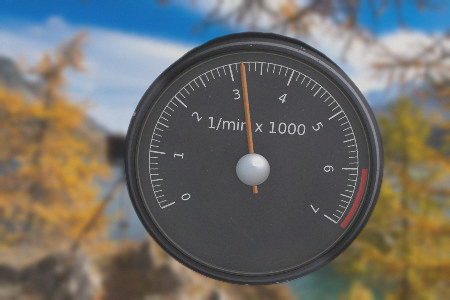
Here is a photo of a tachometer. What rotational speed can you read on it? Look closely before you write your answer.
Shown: 3200 rpm
